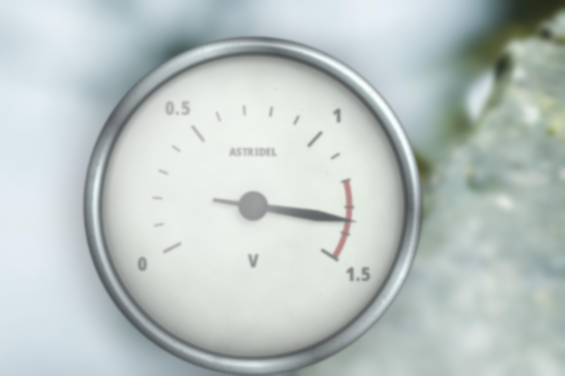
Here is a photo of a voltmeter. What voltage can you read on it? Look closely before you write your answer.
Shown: 1.35 V
